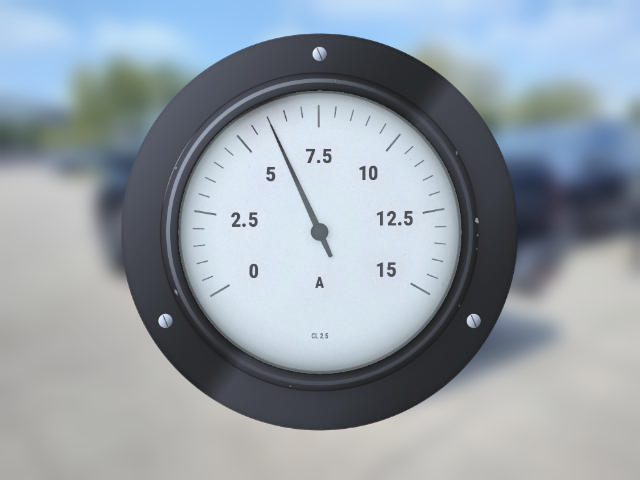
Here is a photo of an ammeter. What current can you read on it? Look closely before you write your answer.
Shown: 6 A
